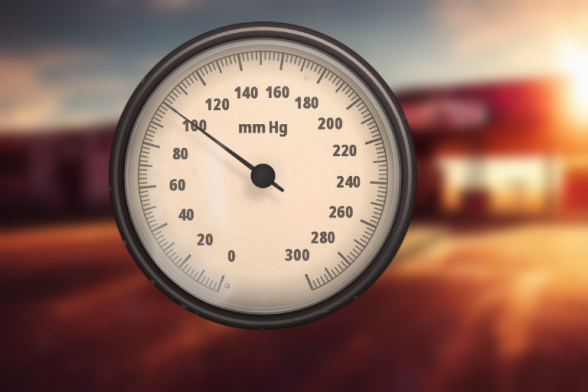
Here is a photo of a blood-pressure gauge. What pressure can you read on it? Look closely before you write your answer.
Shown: 100 mmHg
